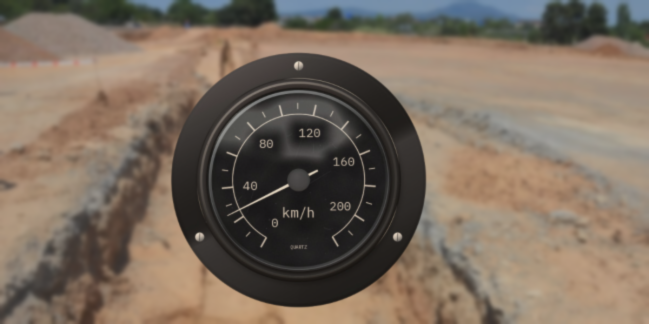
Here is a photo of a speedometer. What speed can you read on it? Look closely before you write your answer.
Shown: 25 km/h
